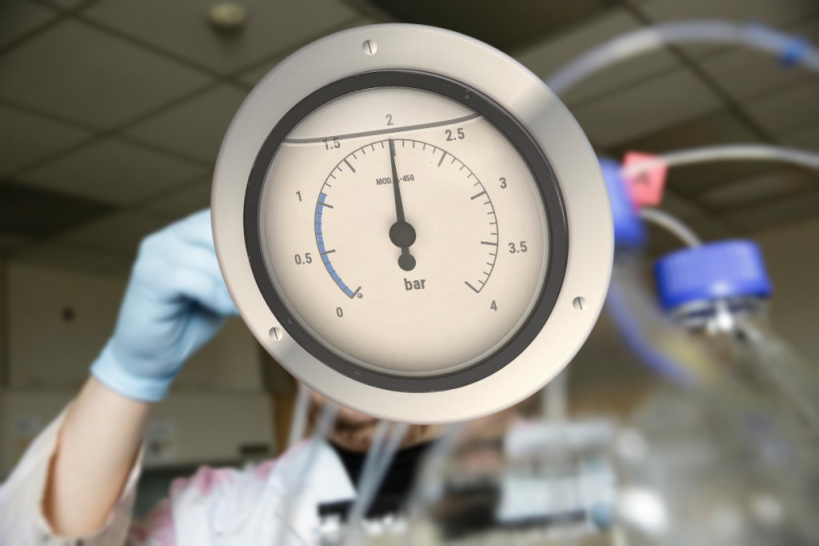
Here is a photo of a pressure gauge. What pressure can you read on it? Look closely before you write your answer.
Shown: 2 bar
